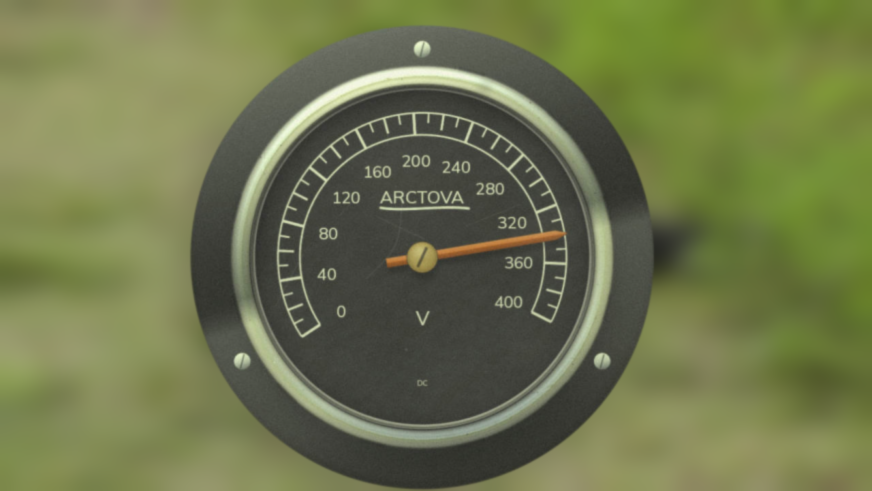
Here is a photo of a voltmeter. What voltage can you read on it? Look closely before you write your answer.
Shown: 340 V
